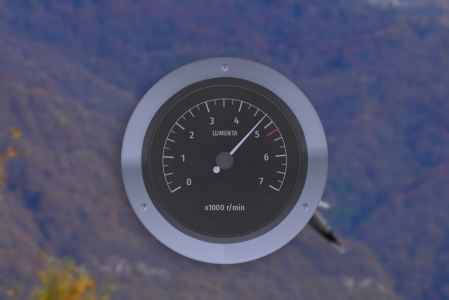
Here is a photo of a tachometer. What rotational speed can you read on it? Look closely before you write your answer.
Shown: 4750 rpm
